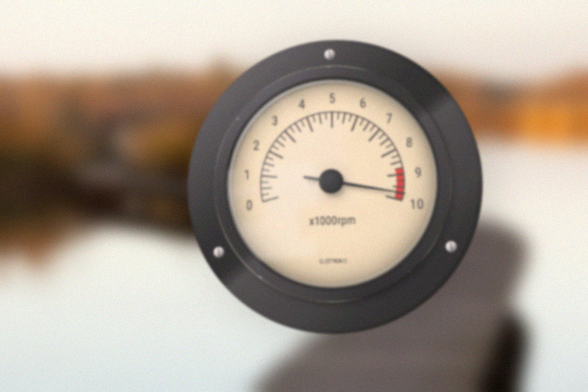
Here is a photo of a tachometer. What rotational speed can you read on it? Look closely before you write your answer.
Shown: 9750 rpm
